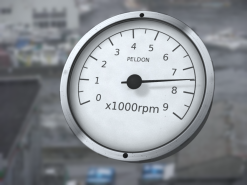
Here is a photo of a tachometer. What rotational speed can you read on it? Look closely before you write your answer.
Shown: 7500 rpm
